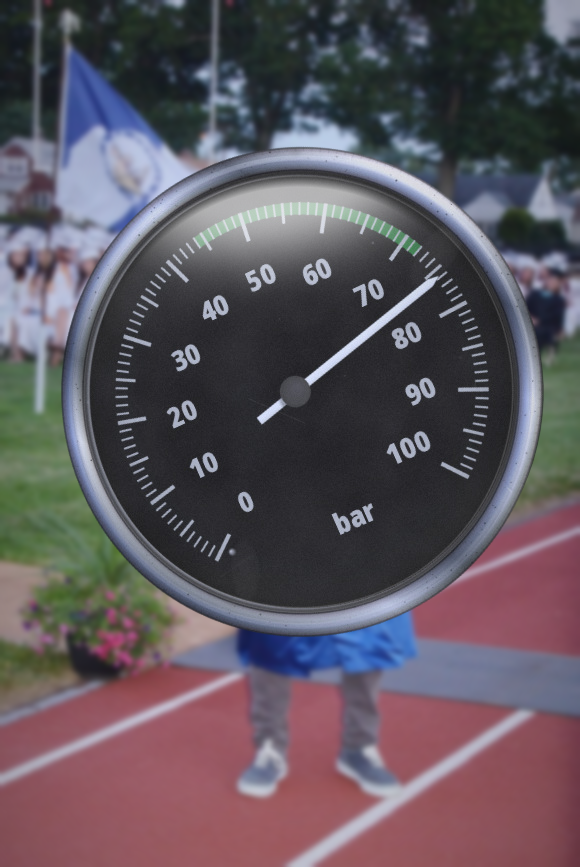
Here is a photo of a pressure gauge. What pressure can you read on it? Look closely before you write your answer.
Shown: 76 bar
